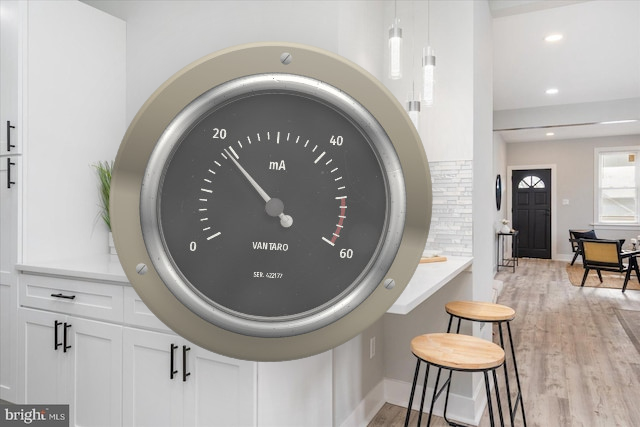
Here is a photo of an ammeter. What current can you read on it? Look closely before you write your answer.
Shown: 19 mA
